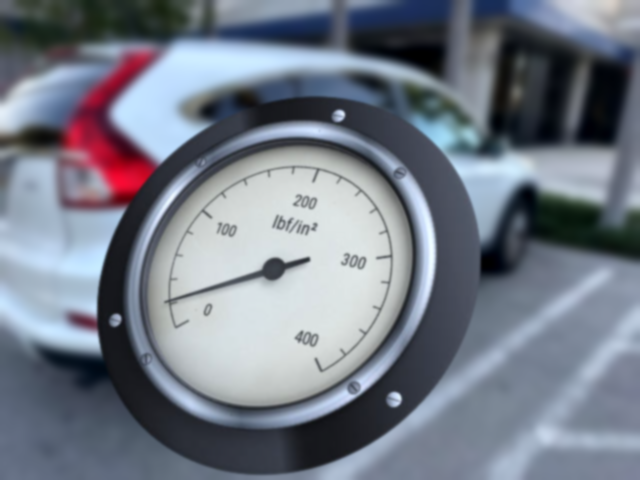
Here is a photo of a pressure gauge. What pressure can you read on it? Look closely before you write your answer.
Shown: 20 psi
